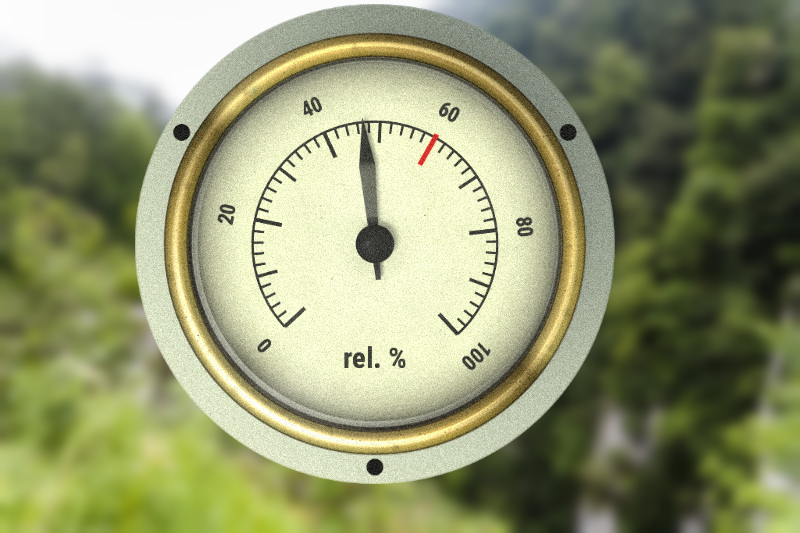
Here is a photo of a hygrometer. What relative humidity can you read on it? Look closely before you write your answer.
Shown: 47 %
